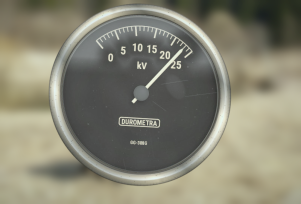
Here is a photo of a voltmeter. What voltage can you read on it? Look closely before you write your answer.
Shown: 23 kV
